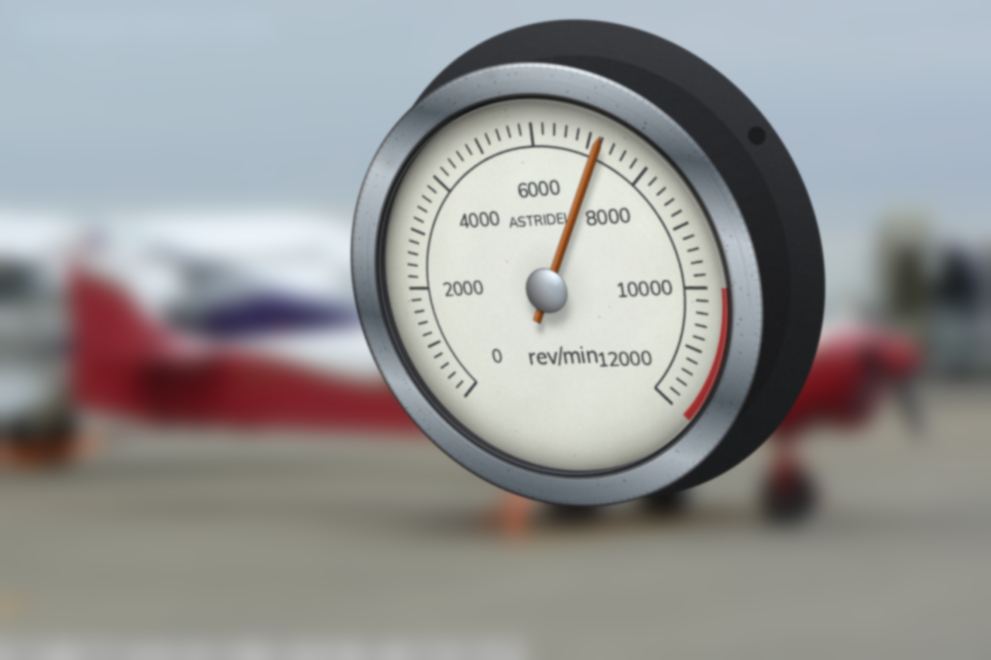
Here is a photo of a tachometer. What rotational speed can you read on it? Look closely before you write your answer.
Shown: 7200 rpm
